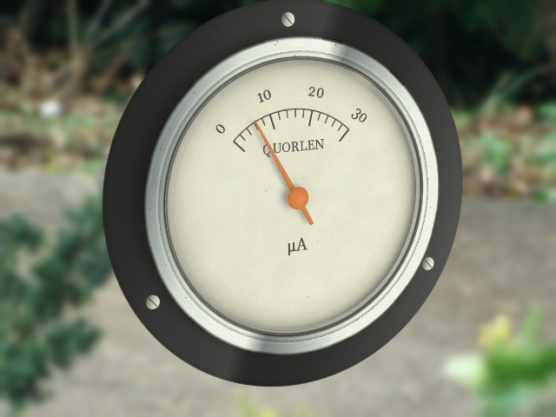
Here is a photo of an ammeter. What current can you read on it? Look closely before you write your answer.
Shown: 6 µA
